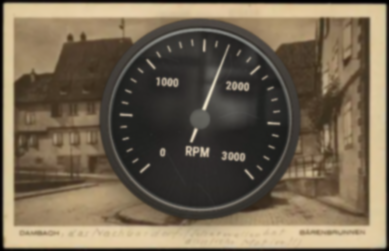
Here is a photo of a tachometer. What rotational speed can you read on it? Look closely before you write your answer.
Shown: 1700 rpm
